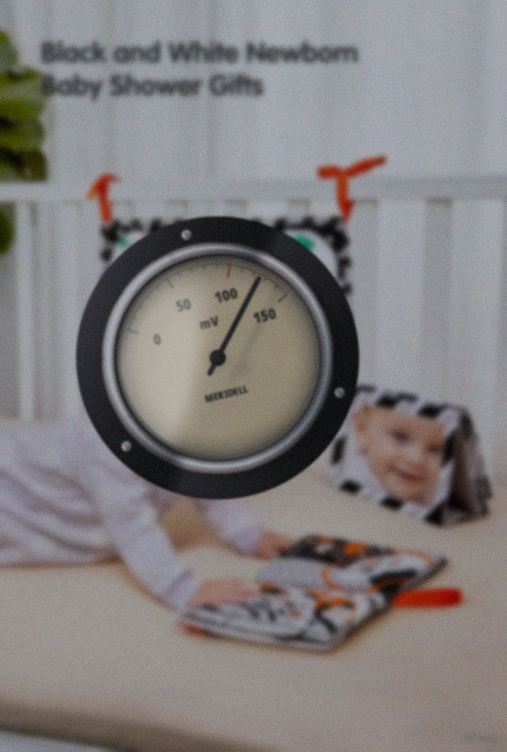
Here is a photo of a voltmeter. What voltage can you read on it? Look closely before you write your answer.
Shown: 125 mV
